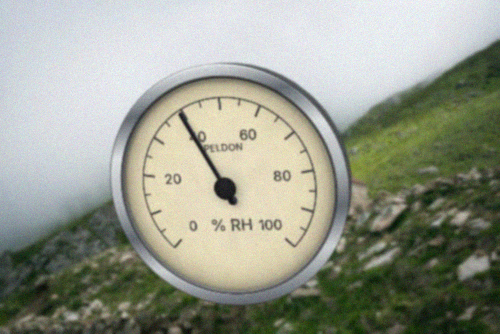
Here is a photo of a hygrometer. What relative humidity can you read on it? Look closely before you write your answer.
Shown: 40 %
